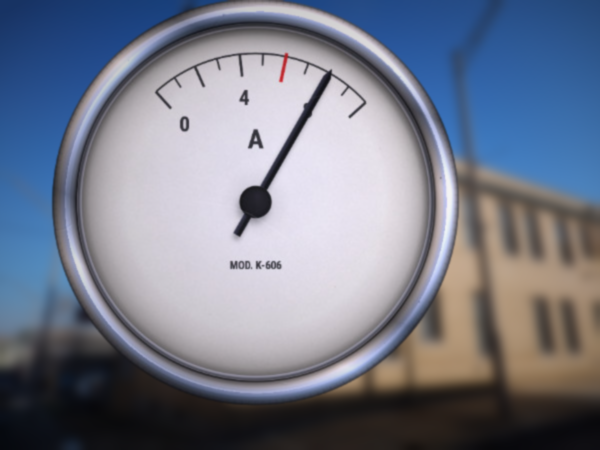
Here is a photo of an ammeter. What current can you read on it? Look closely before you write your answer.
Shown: 8 A
